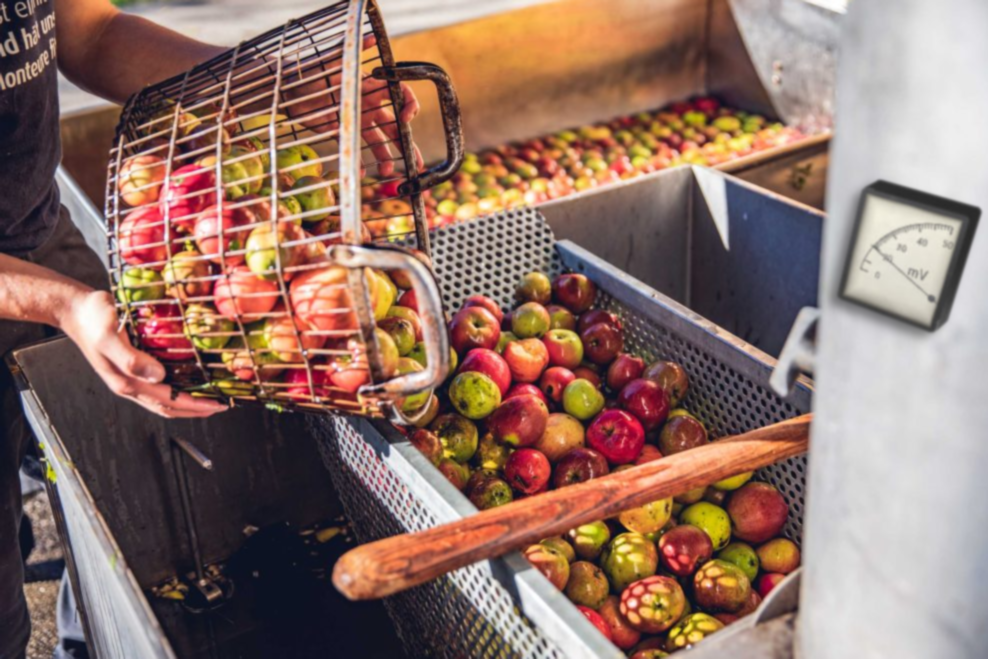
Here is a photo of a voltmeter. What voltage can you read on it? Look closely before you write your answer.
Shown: 20 mV
